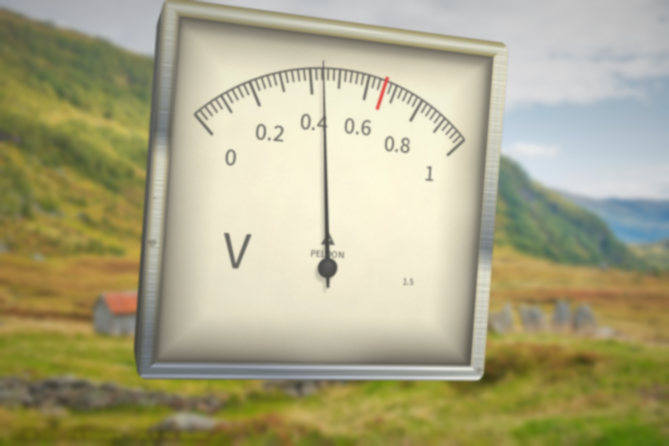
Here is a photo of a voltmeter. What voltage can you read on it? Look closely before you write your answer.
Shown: 0.44 V
